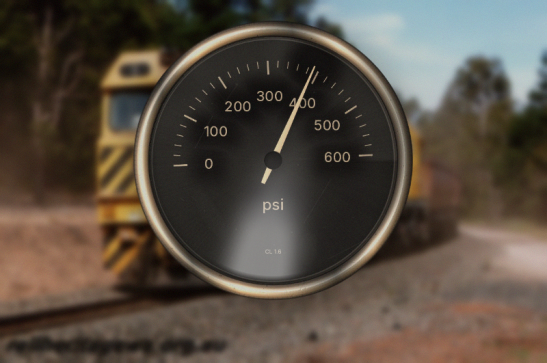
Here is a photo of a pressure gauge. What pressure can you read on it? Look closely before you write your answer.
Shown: 390 psi
